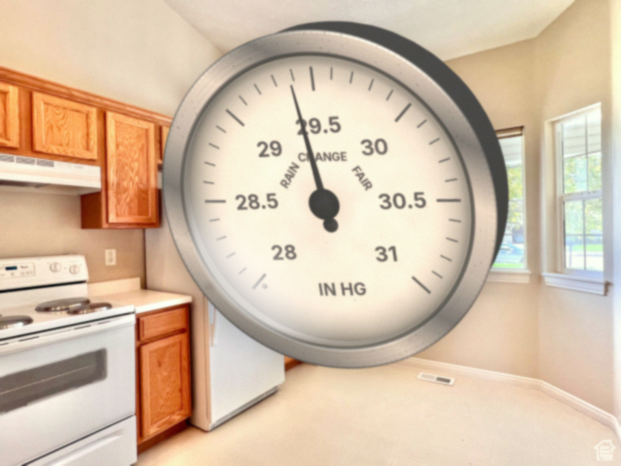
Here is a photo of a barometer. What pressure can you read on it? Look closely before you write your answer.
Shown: 29.4 inHg
